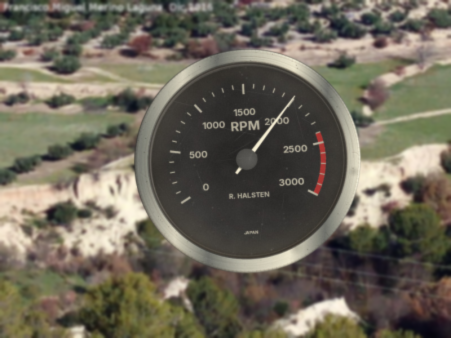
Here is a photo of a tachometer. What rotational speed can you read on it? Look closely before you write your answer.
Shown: 2000 rpm
